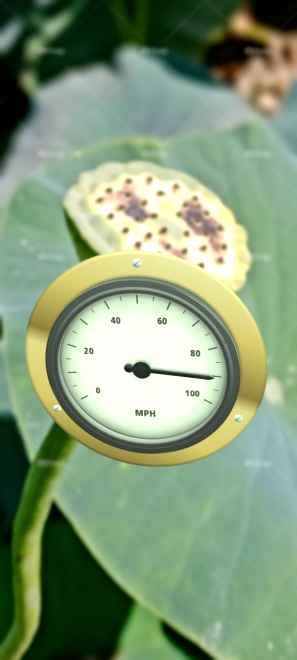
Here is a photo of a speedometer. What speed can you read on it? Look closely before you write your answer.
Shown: 90 mph
